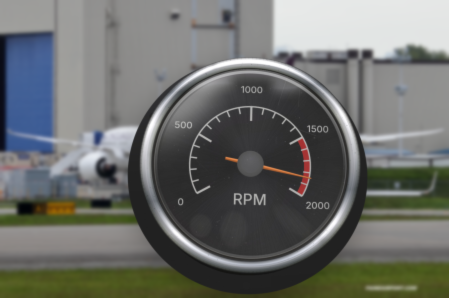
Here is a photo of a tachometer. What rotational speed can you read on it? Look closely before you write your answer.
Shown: 1850 rpm
